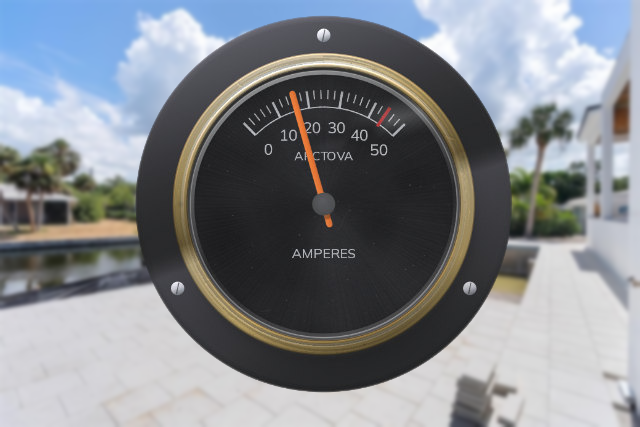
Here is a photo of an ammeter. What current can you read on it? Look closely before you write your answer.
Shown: 16 A
